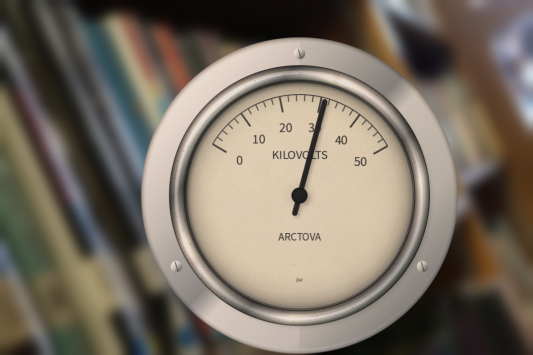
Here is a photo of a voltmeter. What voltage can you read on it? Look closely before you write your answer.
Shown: 31 kV
